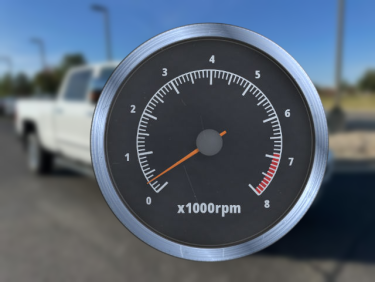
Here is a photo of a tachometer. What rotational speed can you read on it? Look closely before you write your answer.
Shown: 300 rpm
